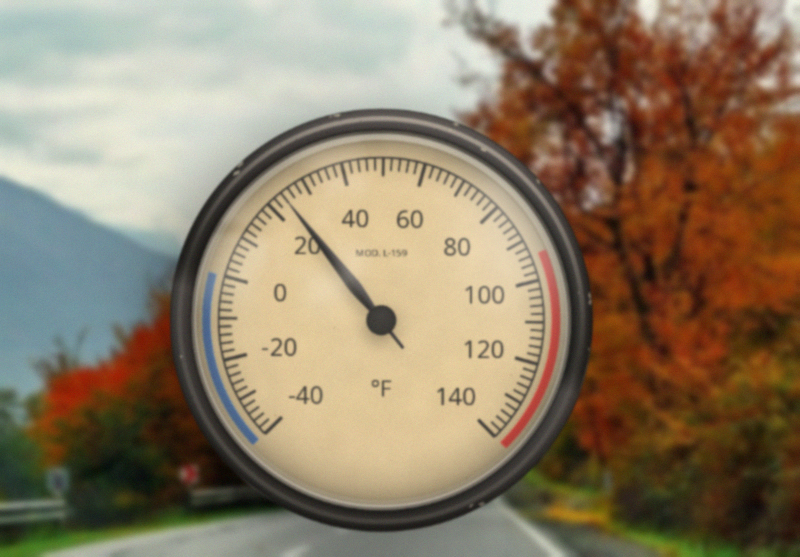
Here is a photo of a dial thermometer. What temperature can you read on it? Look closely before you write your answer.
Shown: 24 °F
